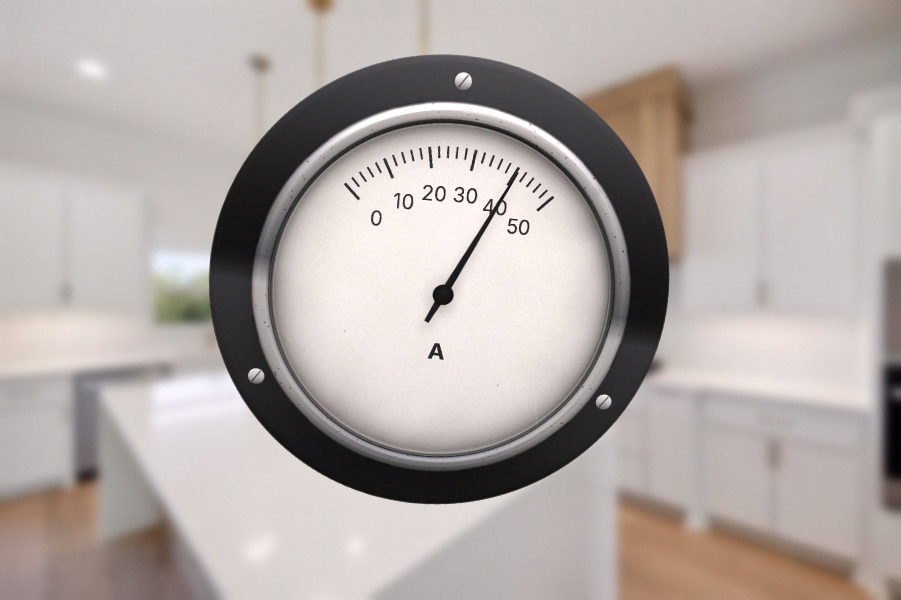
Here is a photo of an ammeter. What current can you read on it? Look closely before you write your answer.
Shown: 40 A
